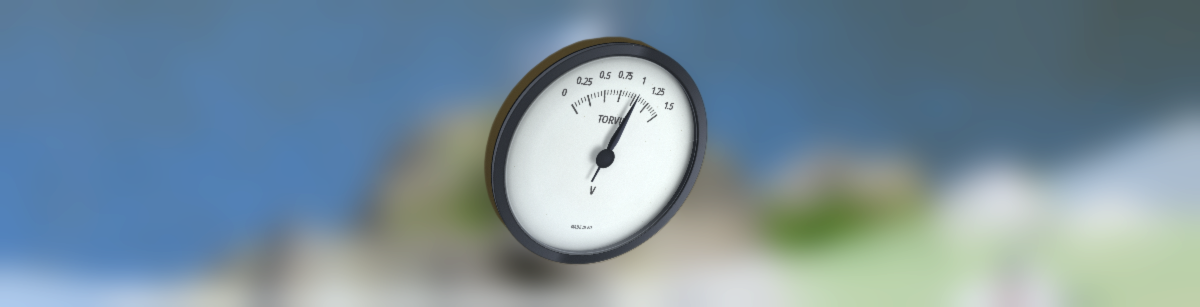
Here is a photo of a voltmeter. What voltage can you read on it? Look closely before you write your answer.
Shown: 1 V
